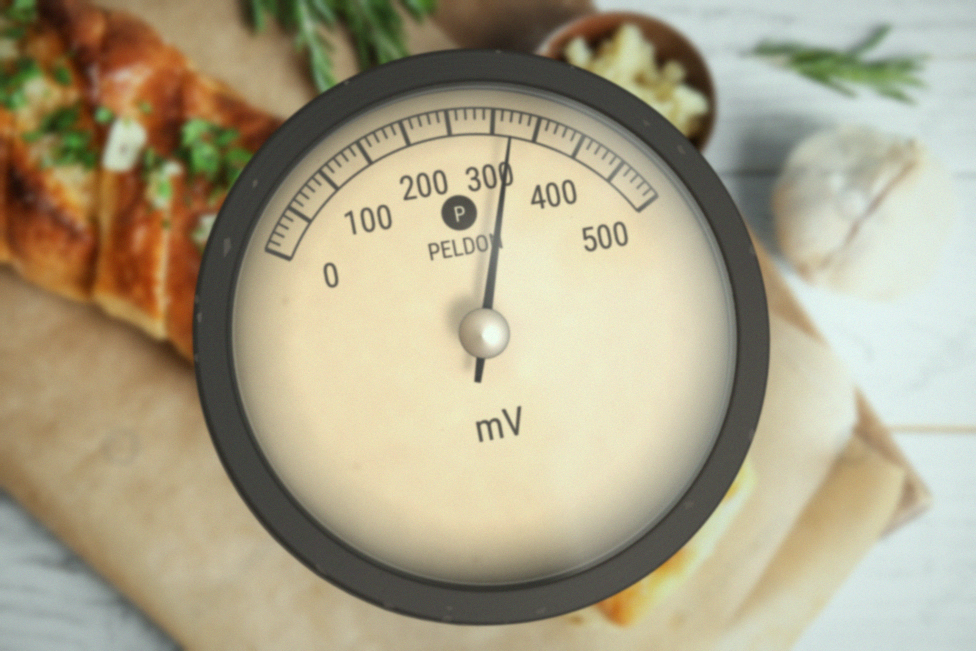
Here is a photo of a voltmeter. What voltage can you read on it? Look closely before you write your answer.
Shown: 320 mV
